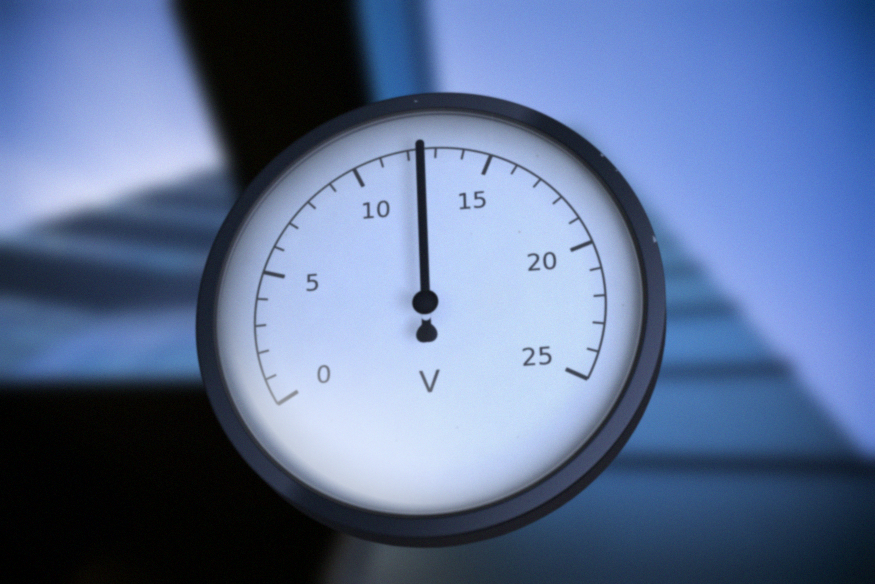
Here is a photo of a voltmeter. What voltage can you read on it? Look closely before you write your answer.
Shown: 12.5 V
